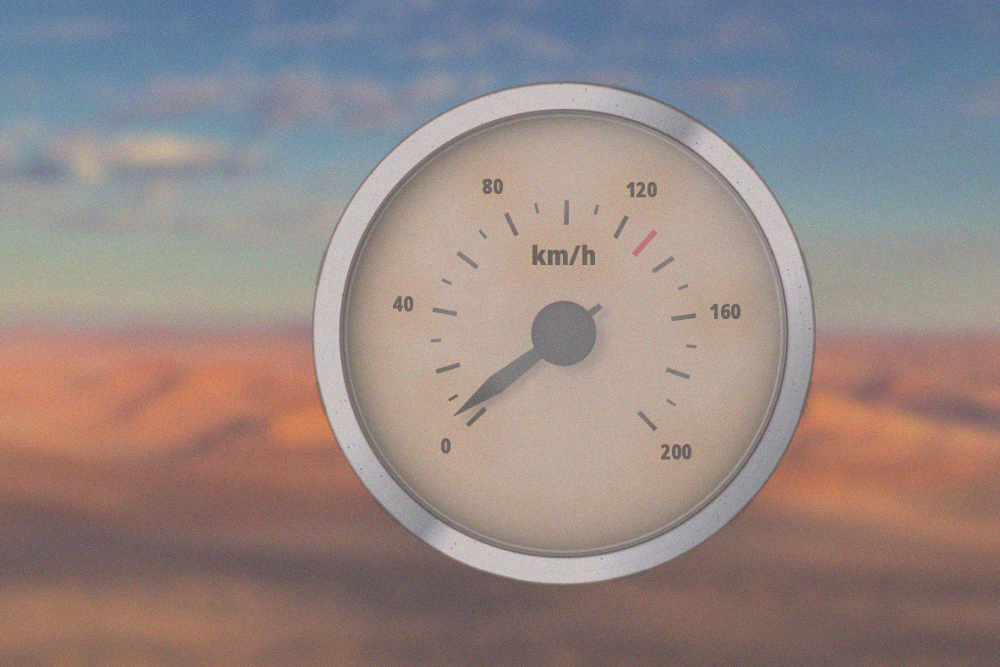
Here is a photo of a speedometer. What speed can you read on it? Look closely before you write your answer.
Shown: 5 km/h
